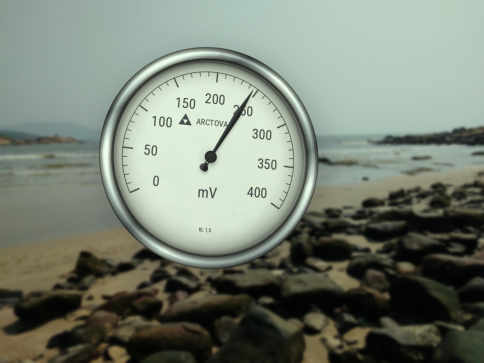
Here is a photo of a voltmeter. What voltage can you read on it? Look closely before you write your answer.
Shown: 245 mV
